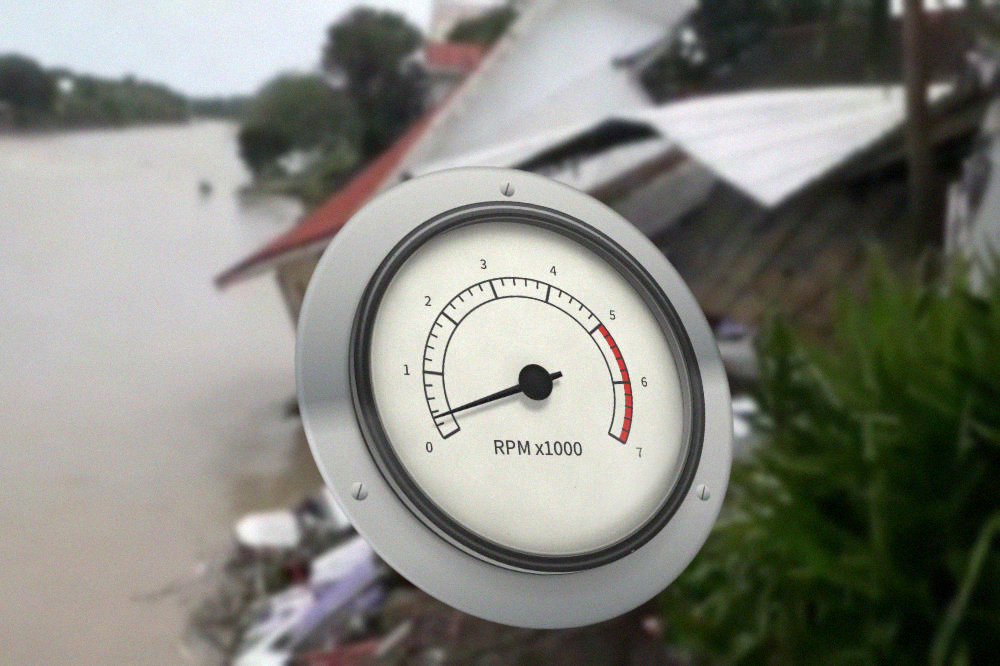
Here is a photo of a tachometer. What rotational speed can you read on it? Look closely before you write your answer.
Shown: 300 rpm
